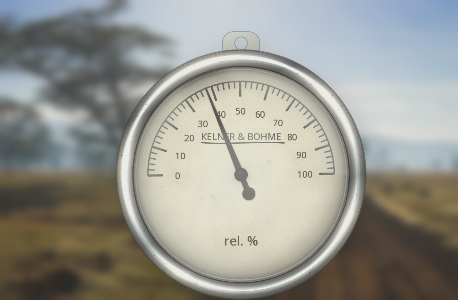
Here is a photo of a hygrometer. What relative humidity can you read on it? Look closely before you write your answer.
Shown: 38 %
